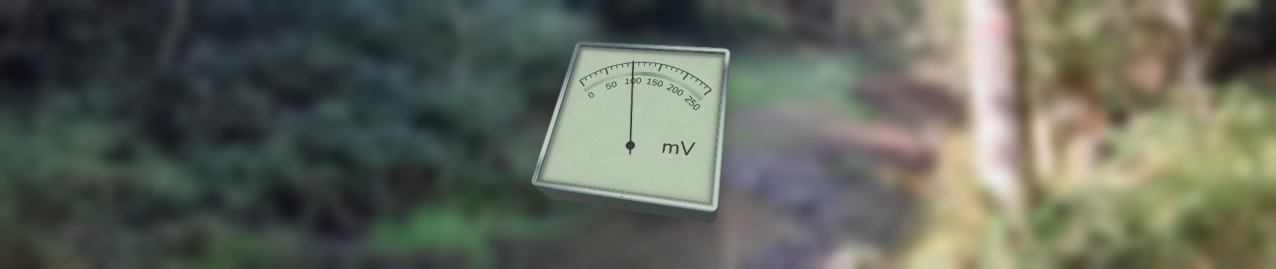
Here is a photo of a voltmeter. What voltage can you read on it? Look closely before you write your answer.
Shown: 100 mV
